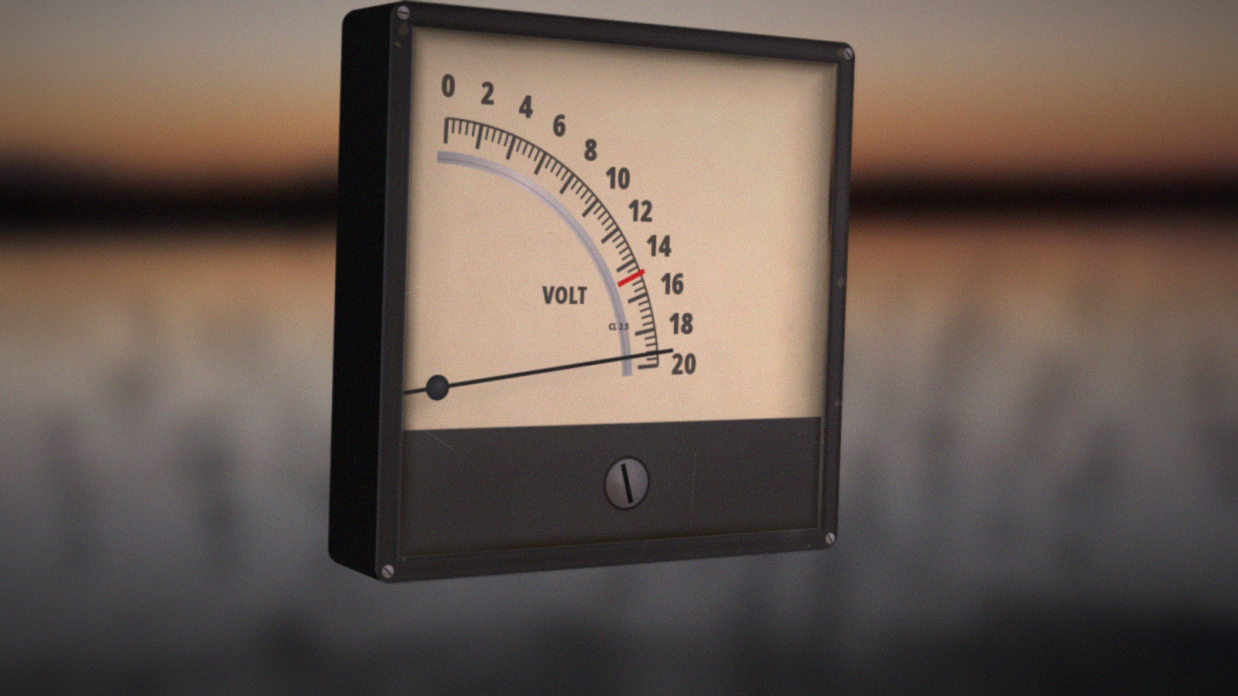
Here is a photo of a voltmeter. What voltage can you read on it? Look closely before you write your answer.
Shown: 19.2 V
